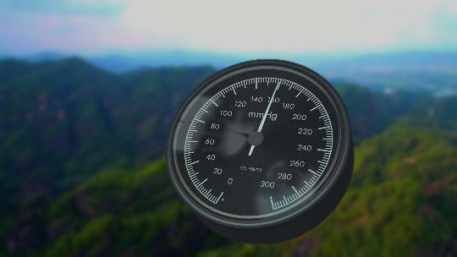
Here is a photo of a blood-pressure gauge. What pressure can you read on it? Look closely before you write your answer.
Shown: 160 mmHg
